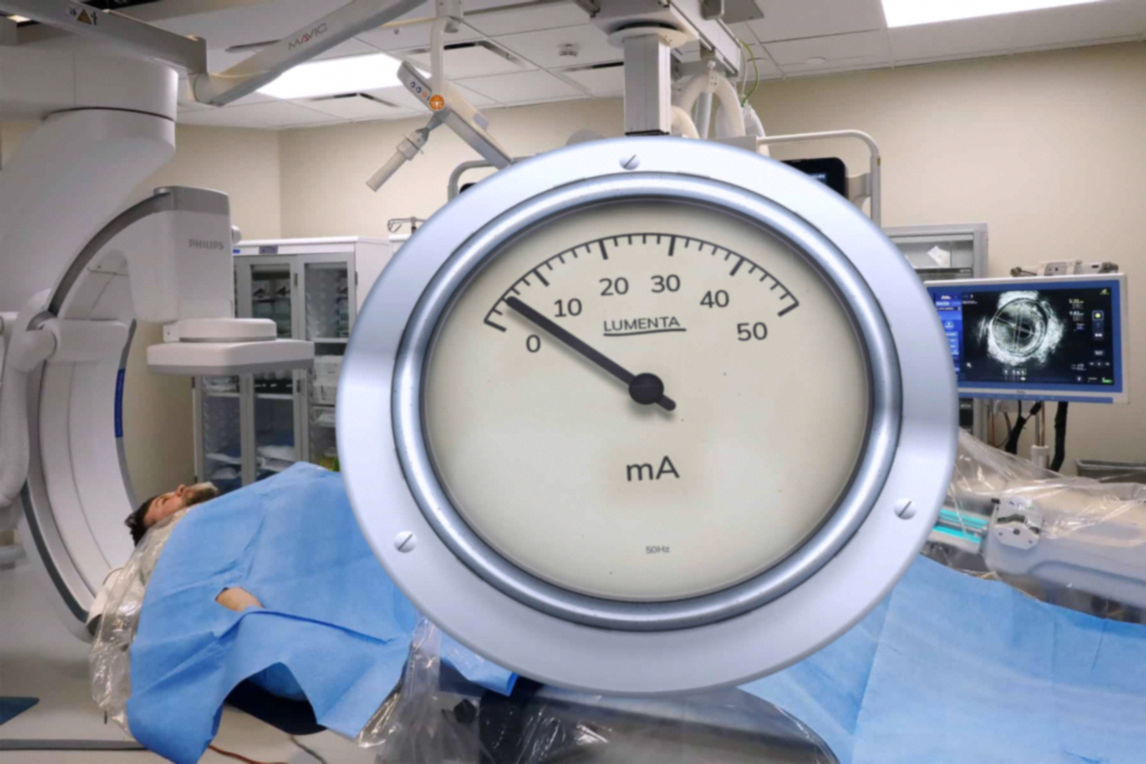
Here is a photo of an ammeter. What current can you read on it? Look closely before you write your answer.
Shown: 4 mA
